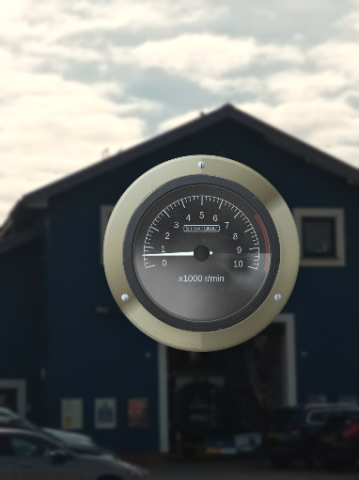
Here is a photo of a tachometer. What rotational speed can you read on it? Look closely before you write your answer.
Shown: 600 rpm
